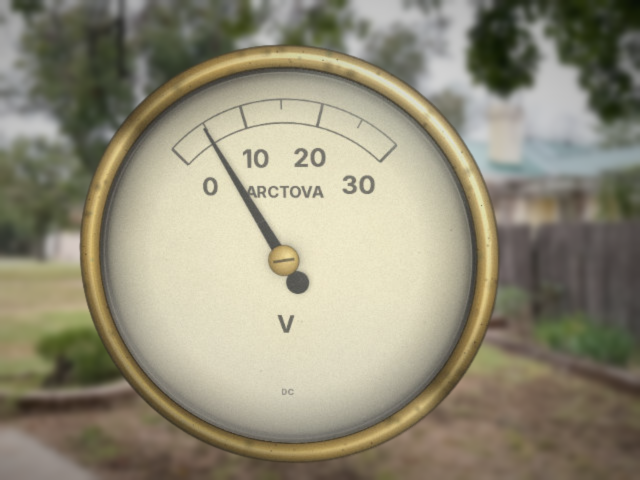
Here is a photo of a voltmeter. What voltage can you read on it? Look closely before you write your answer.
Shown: 5 V
